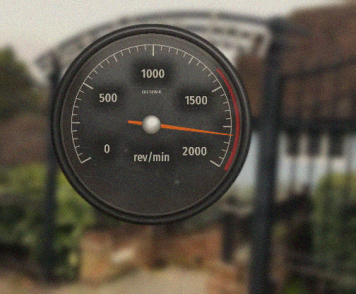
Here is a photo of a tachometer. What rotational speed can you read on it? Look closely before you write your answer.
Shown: 1800 rpm
